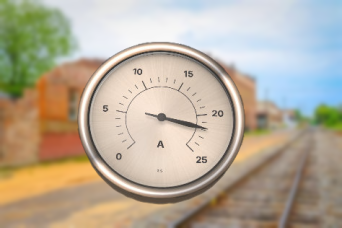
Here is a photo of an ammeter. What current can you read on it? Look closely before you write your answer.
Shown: 22 A
